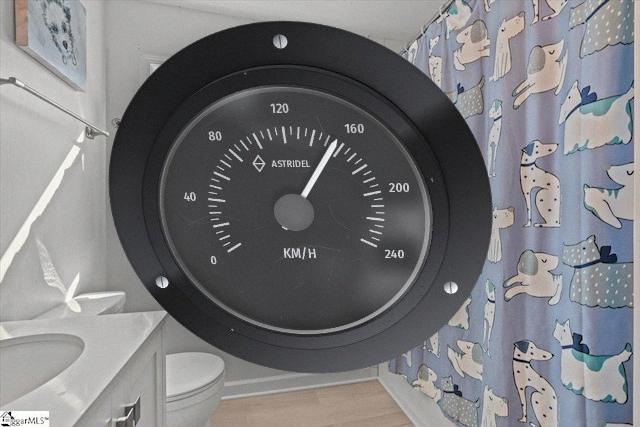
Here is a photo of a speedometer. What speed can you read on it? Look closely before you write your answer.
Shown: 155 km/h
